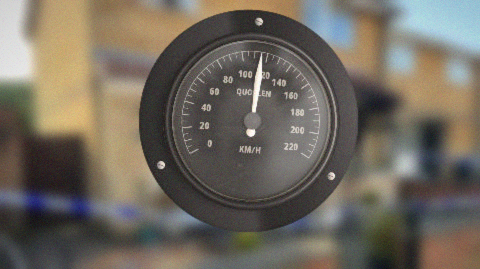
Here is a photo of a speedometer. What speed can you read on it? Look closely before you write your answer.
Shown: 115 km/h
